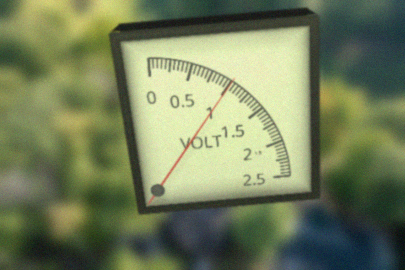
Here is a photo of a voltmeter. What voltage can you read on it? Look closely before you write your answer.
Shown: 1 V
